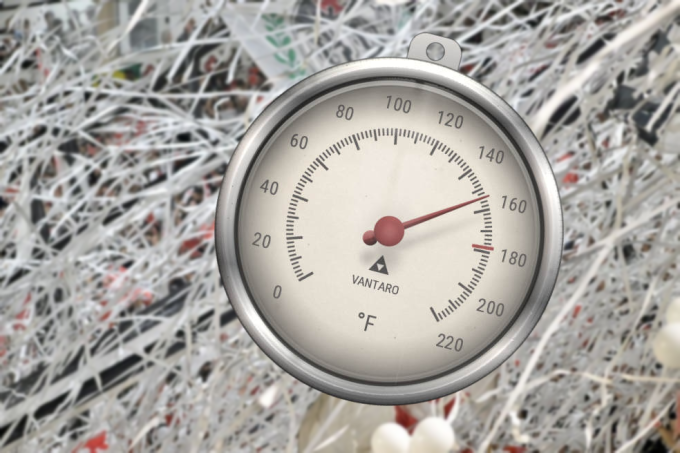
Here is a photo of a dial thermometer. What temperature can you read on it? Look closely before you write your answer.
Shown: 154 °F
